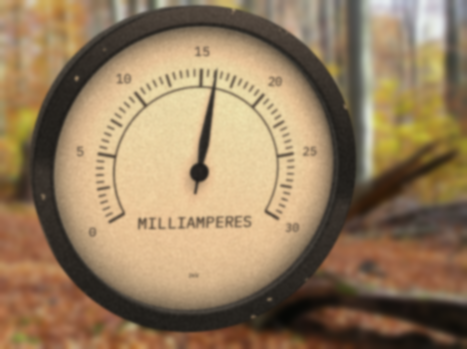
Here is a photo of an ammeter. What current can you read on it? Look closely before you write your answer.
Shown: 16 mA
